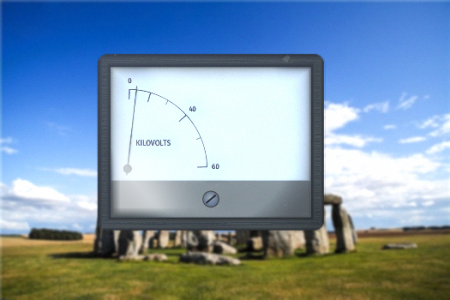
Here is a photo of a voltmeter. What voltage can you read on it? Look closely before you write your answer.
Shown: 10 kV
